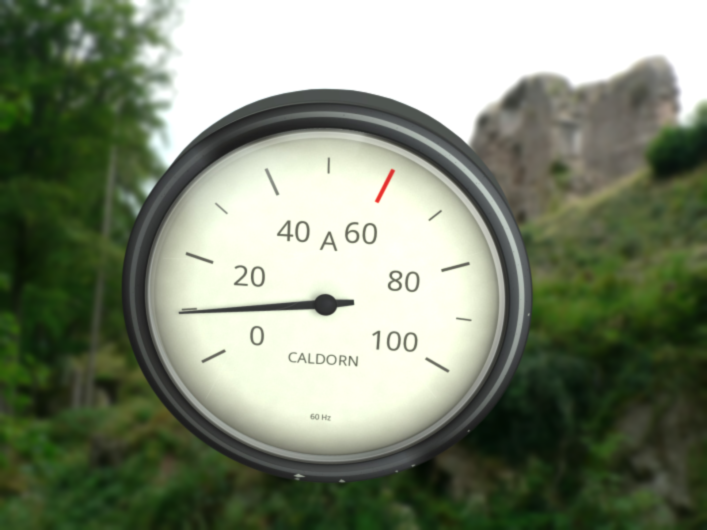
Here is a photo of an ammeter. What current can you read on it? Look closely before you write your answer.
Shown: 10 A
